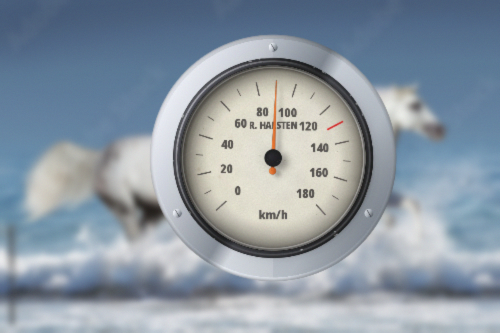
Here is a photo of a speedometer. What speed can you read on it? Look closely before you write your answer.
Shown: 90 km/h
